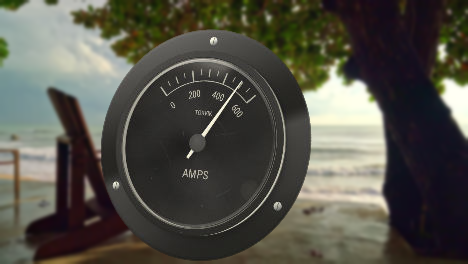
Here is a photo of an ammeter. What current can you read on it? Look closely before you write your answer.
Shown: 500 A
